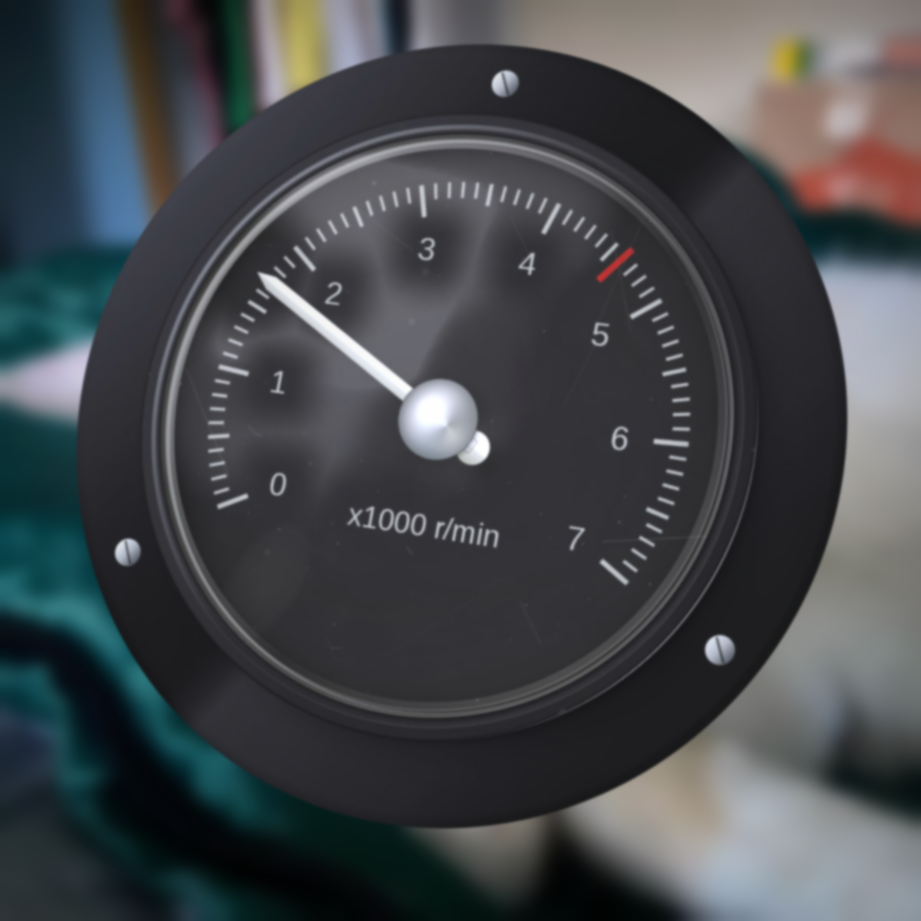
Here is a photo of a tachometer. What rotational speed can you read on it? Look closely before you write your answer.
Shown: 1700 rpm
